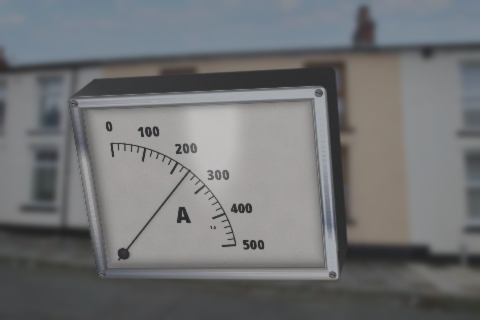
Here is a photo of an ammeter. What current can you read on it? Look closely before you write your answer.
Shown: 240 A
